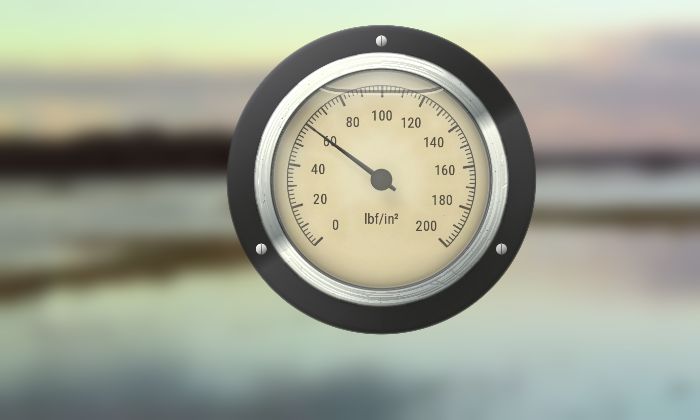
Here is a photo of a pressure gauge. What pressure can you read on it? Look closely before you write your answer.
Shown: 60 psi
